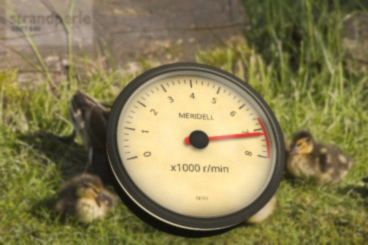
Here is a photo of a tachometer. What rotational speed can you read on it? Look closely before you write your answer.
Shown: 7200 rpm
